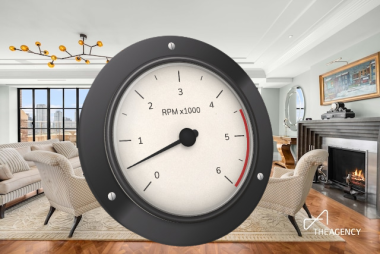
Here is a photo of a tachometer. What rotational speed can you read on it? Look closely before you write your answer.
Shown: 500 rpm
